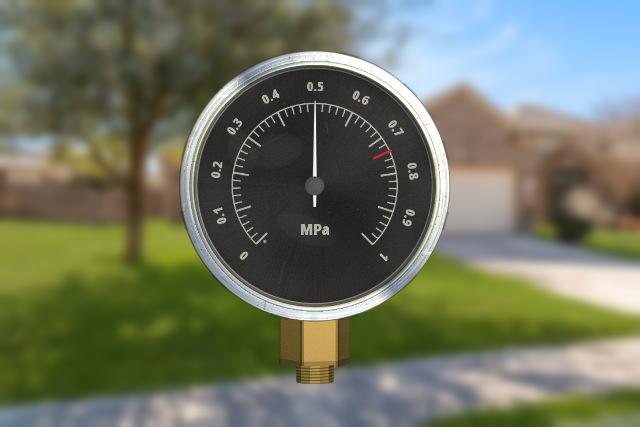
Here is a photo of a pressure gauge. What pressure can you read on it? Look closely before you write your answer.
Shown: 0.5 MPa
